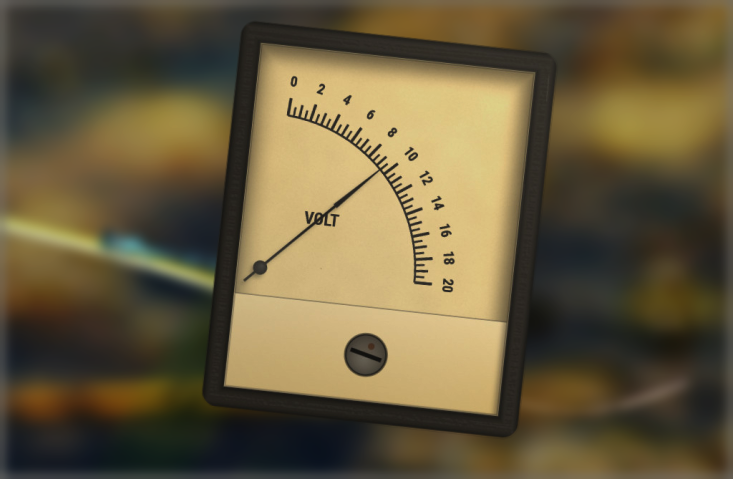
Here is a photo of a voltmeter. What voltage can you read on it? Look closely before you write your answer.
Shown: 9.5 V
